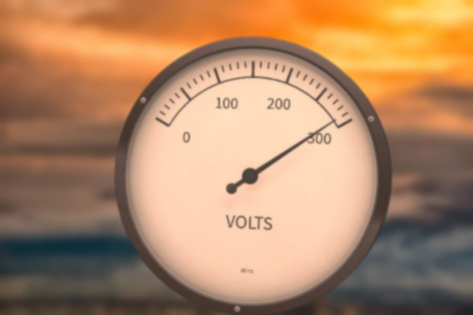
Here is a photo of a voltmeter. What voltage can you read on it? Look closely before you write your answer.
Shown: 290 V
